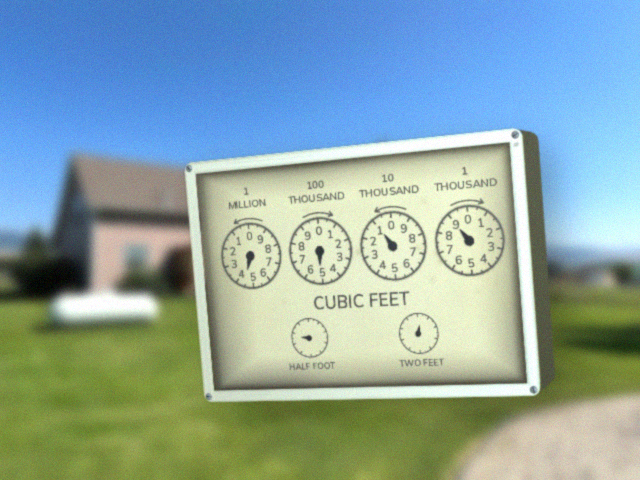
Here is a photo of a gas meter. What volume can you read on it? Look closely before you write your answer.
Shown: 450900 ft³
